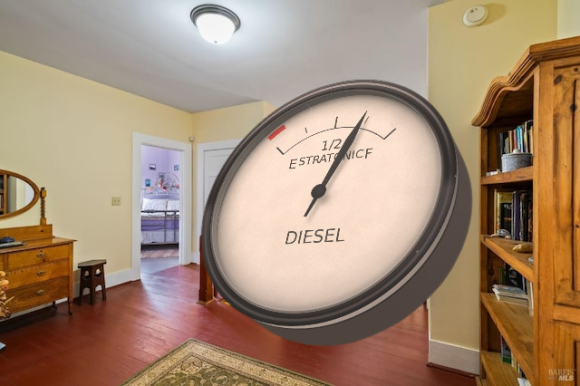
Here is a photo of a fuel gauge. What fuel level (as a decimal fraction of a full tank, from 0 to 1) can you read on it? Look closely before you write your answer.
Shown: 0.75
